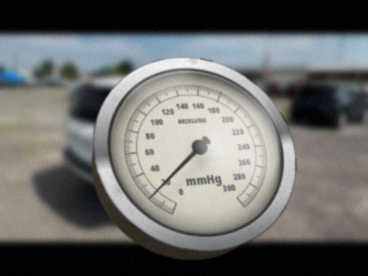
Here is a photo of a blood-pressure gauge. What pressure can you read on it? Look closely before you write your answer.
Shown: 20 mmHg
